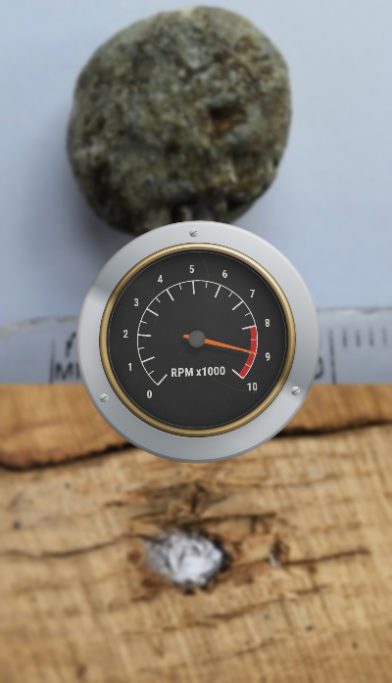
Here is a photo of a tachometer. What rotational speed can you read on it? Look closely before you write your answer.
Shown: 9000 rpm
